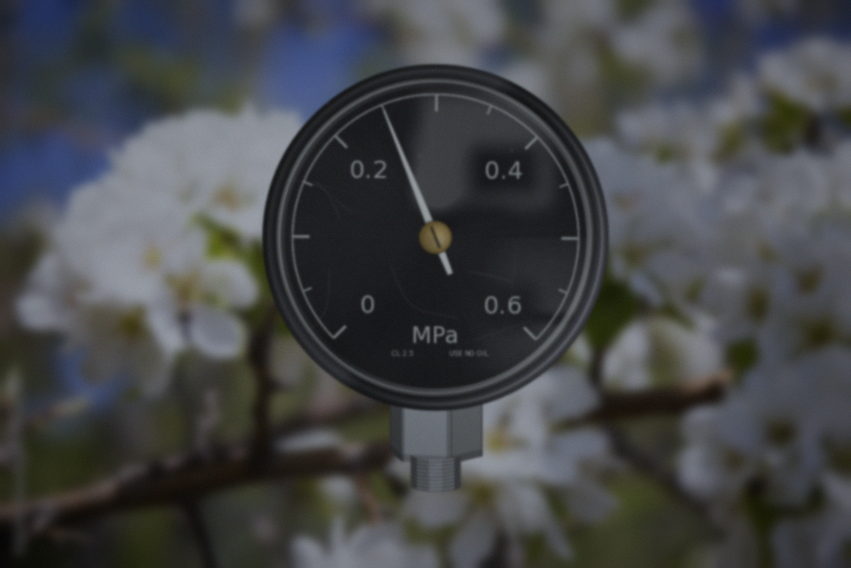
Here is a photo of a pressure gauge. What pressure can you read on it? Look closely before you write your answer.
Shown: 0.25 MPa
